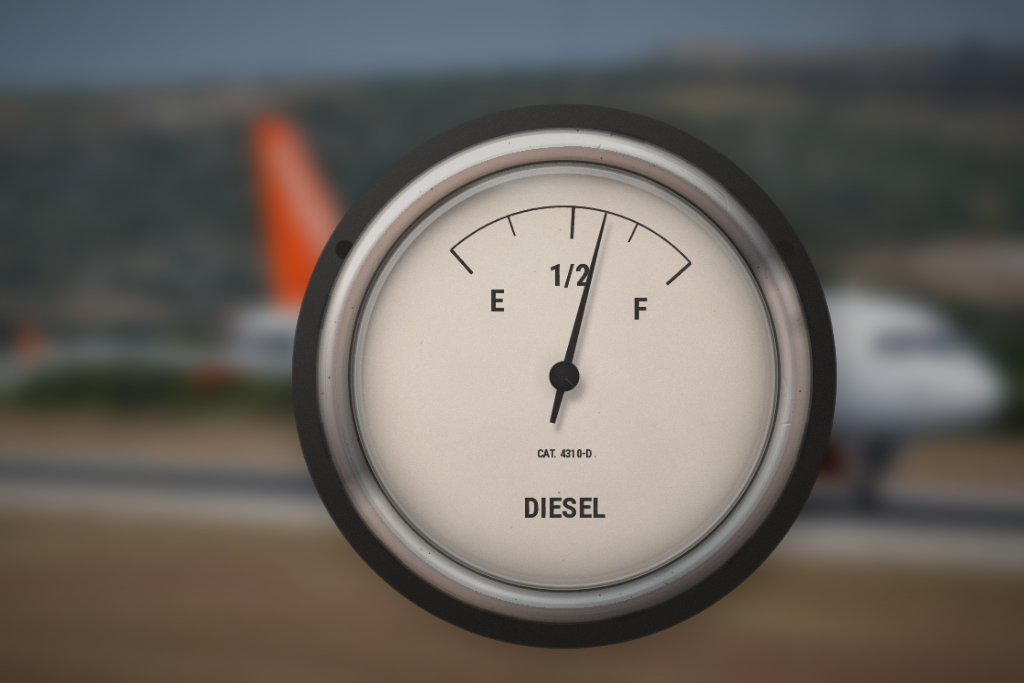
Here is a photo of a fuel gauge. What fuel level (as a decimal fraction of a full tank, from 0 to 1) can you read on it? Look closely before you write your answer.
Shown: 0.625
